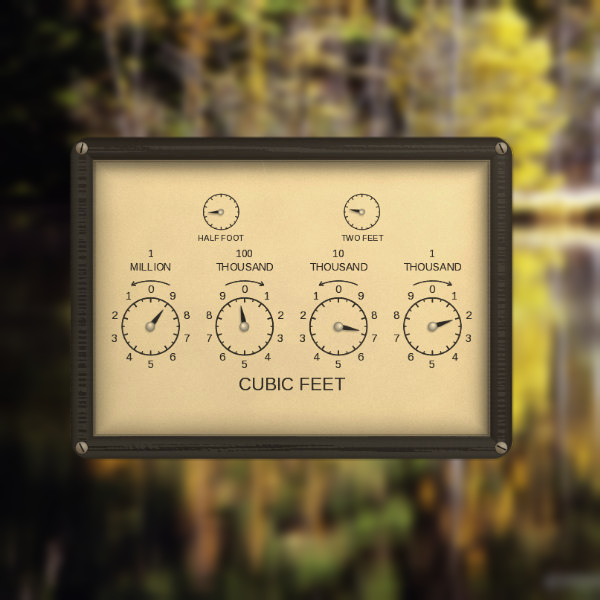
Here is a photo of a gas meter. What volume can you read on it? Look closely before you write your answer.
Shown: 897200 ft³
